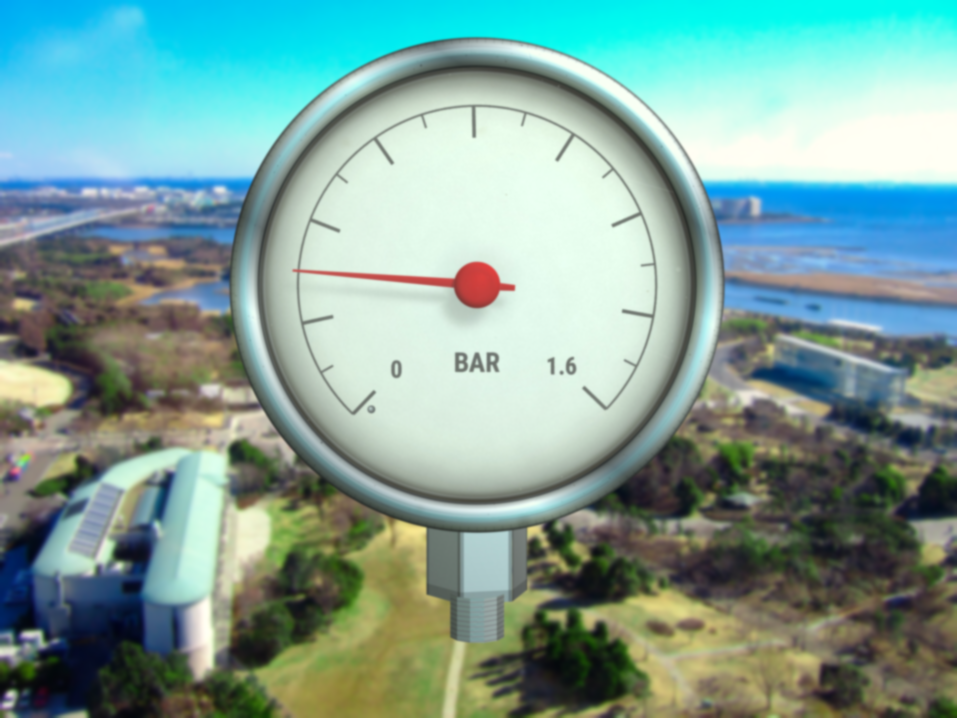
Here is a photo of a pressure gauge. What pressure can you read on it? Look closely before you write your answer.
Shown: 0.3 bar
